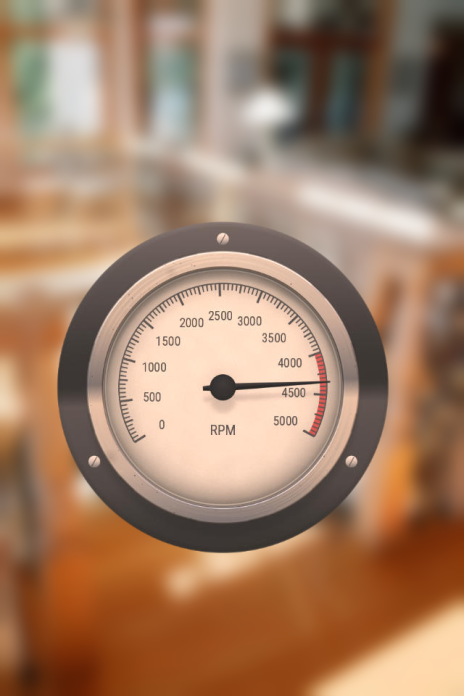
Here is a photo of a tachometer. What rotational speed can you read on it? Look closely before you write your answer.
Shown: 4350 rpm
